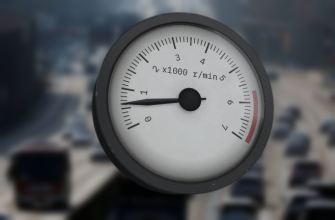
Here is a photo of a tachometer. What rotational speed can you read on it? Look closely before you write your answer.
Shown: 600 rpm
